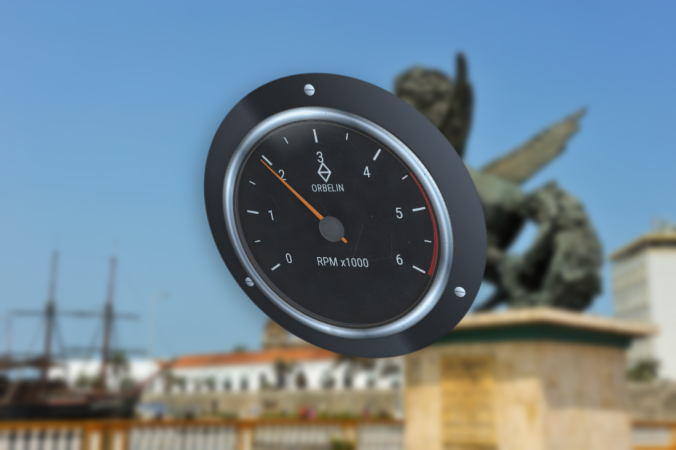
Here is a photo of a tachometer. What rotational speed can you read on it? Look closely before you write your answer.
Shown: 2000 rpm
